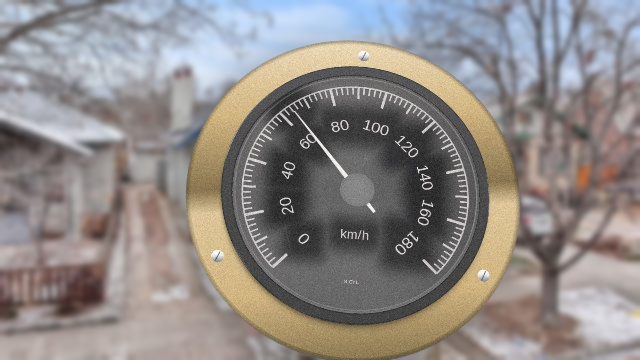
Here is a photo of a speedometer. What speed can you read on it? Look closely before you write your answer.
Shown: 64 km/h
